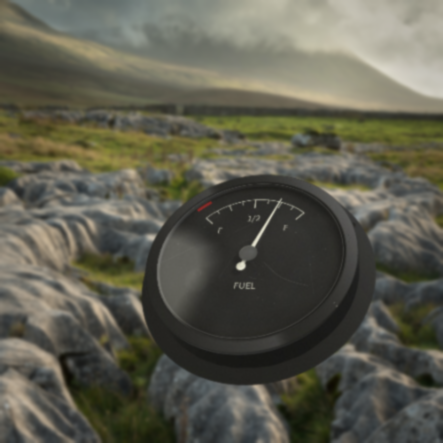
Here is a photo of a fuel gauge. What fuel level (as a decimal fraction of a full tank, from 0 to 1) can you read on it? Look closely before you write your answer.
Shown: 0.75
